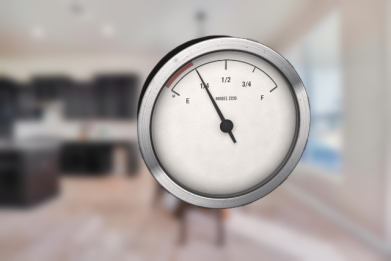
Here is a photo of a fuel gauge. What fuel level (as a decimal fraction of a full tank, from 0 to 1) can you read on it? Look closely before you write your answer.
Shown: 0.25
